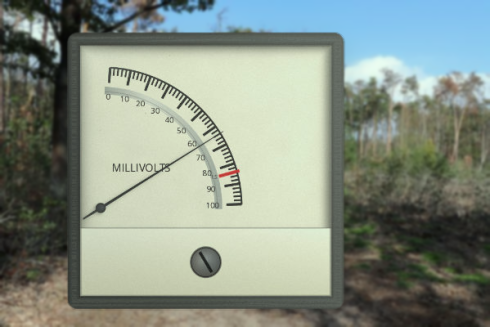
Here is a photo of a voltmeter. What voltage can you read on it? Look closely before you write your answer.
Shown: 64 mV
